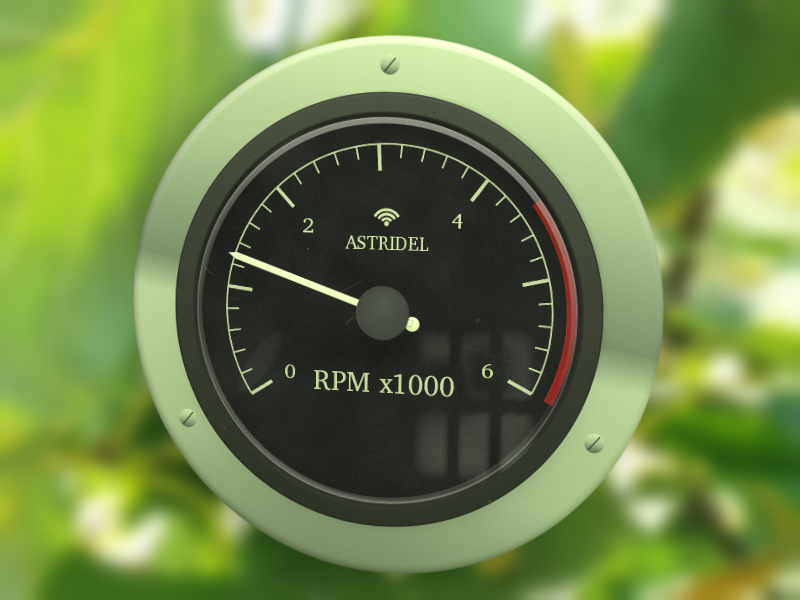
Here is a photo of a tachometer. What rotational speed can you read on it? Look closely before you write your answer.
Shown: 1300 rpm
